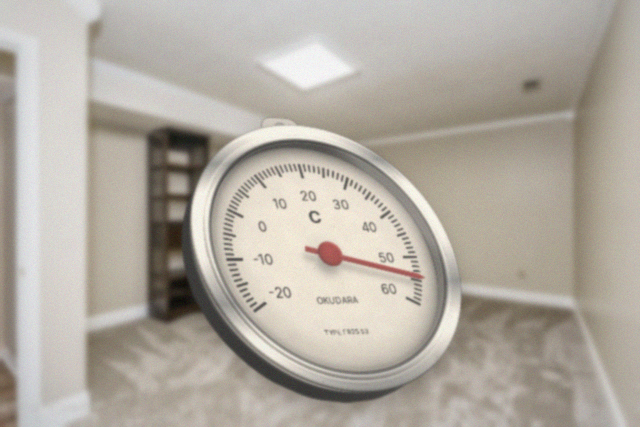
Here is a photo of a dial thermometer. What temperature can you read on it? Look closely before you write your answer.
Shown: 55 °C
